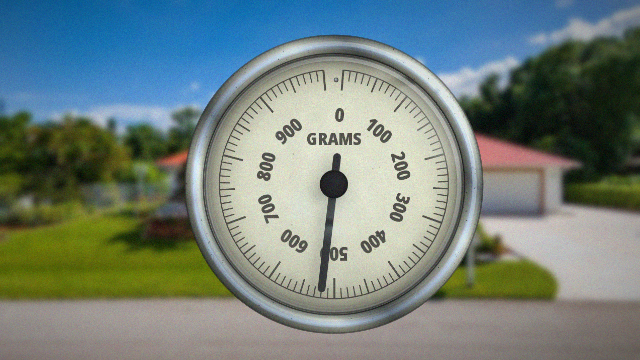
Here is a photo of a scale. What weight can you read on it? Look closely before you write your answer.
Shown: 520 g
